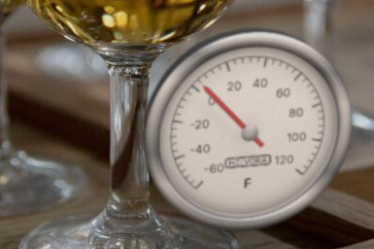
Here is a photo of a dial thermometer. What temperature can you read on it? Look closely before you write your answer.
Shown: 4 °F
